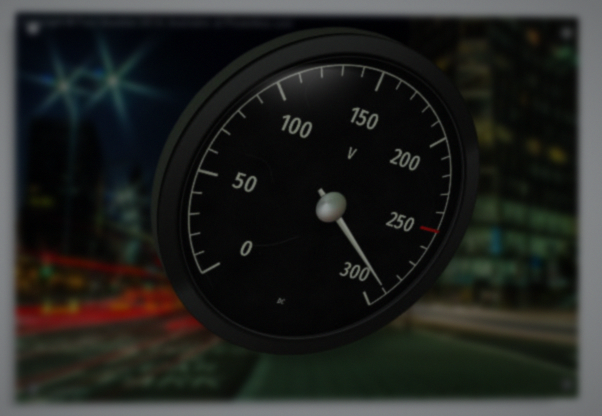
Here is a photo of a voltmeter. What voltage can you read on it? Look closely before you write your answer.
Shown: 290 V
